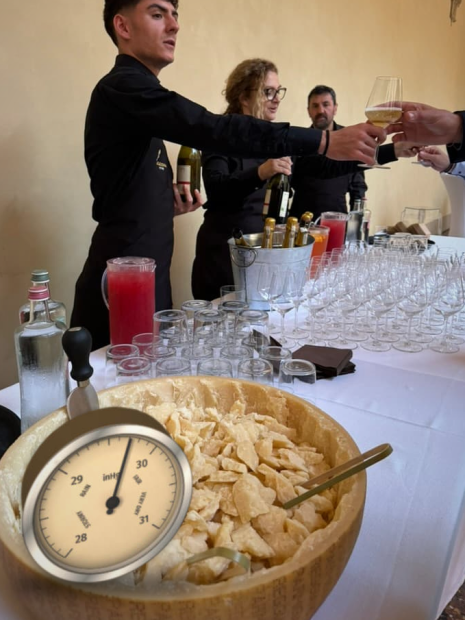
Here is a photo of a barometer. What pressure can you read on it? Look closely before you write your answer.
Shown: 29.7 inHg
